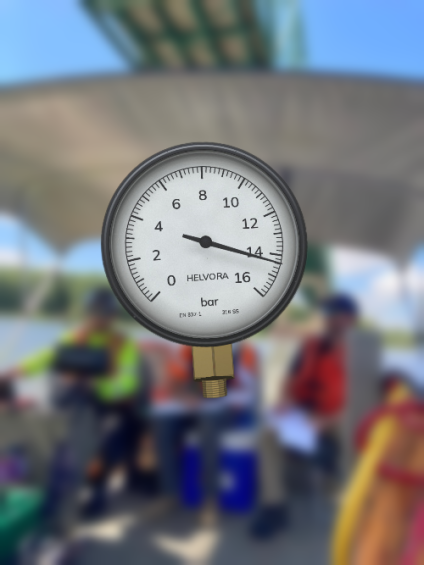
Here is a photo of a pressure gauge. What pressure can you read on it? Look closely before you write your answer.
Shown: 14.4 bar
